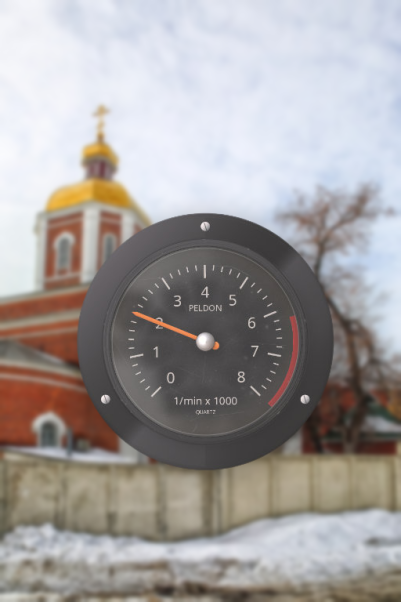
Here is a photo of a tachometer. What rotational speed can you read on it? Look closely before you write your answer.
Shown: 2000 rpm
